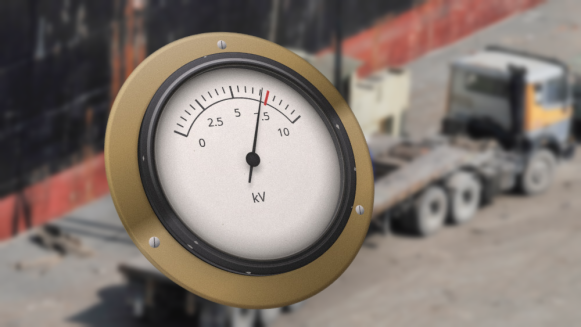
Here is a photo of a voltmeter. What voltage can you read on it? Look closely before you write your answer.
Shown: 7 kV
